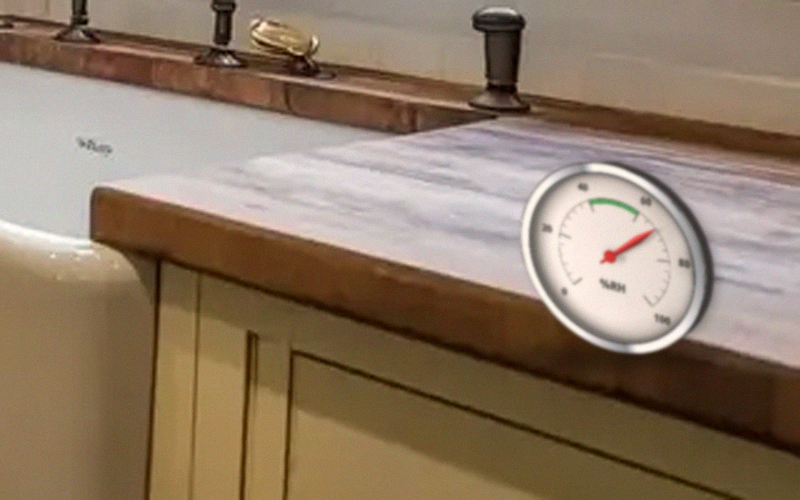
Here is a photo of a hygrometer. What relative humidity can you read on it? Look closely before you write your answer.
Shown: 68 %
